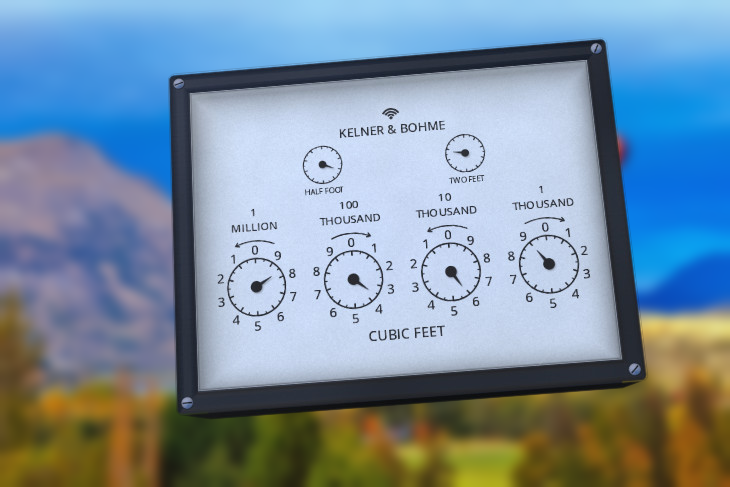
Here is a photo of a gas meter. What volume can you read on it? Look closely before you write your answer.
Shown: 835900 ft³
